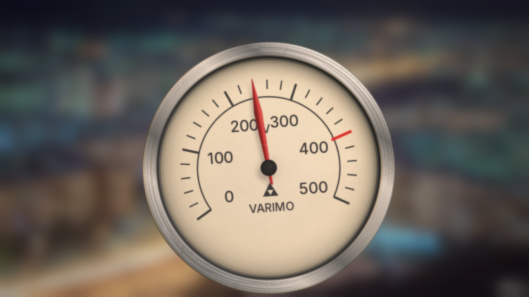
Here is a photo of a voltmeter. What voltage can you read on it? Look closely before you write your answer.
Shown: 240 V
